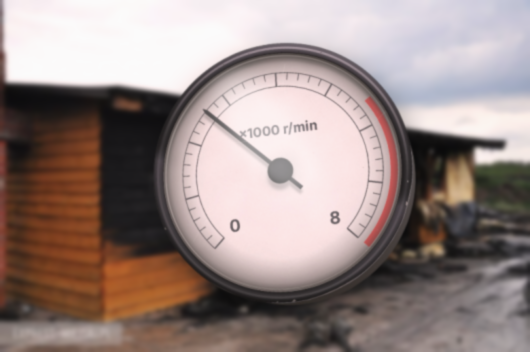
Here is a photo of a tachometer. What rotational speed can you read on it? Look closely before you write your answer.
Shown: 2600 rpm
